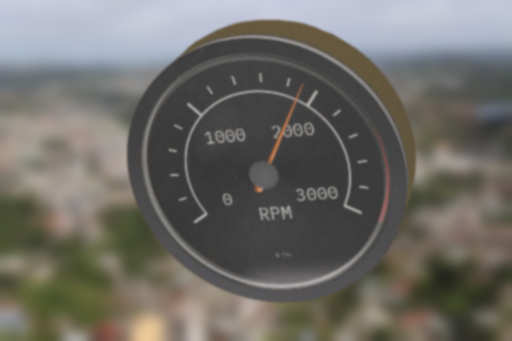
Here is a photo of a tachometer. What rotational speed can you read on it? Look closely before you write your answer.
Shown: 1900 rpm
